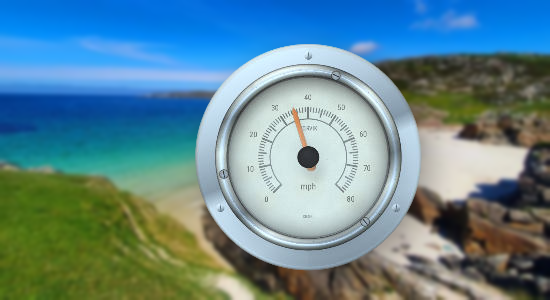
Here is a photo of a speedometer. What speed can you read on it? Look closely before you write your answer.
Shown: 35 mph
